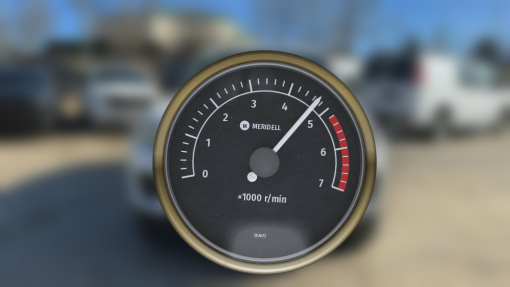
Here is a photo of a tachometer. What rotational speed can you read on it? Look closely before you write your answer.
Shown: 4700 rpm
